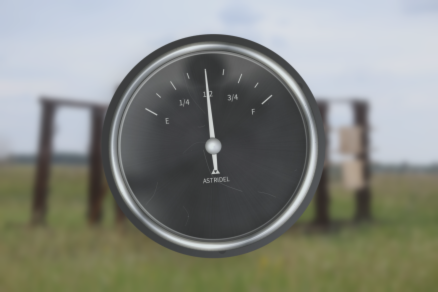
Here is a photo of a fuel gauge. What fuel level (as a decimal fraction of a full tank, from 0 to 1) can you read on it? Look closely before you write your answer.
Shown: 0.5
